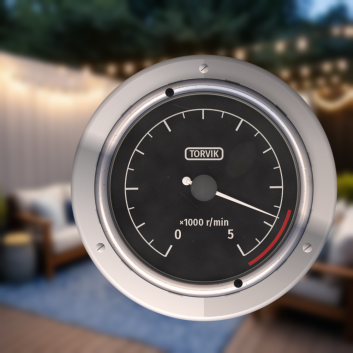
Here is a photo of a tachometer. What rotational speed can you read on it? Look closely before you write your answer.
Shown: 4375 rpm
